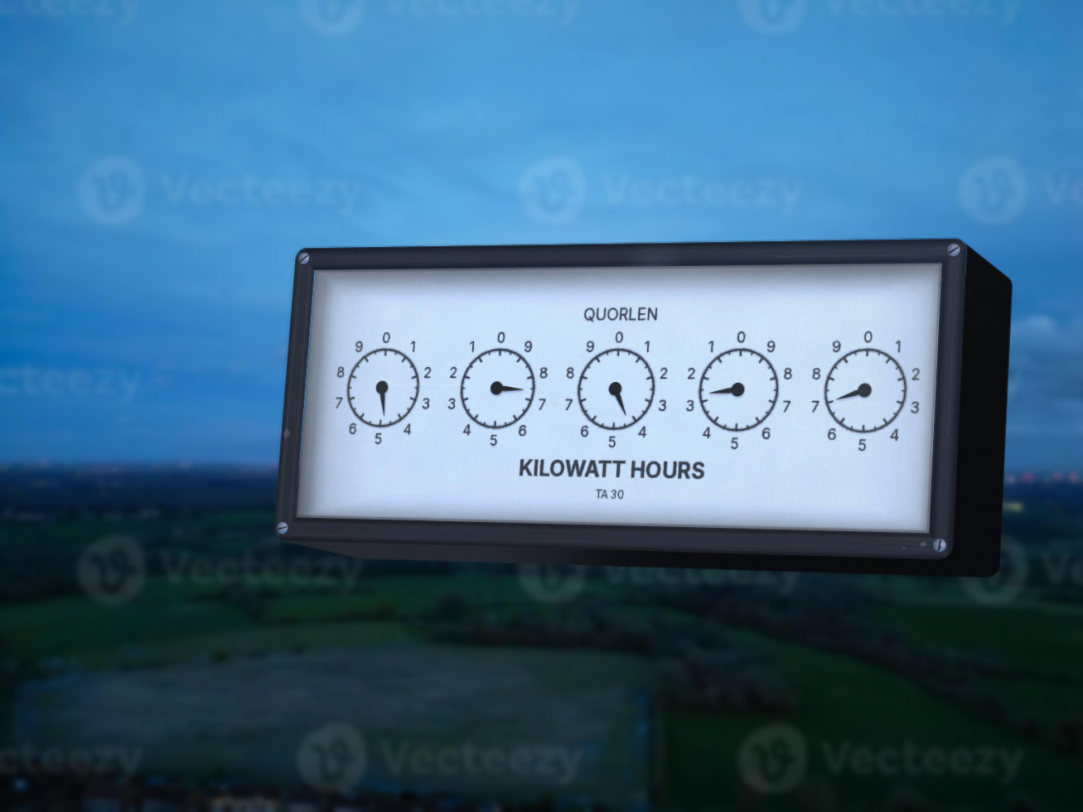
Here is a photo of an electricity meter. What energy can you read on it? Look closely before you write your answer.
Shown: 47427 kWh
